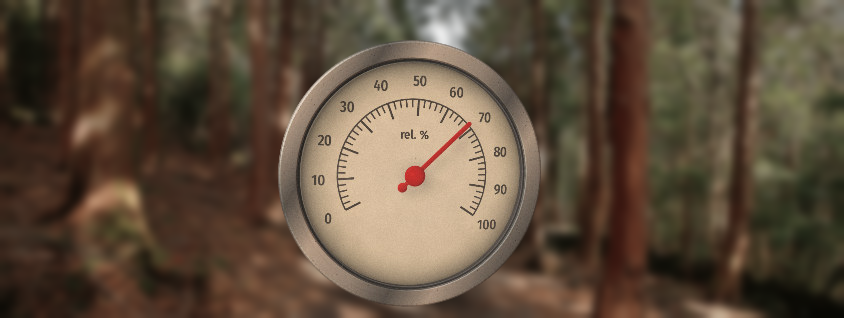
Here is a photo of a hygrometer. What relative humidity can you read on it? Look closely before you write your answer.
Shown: 68 %
